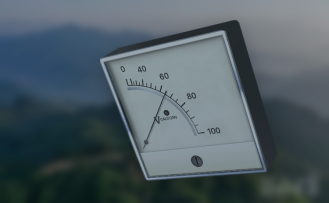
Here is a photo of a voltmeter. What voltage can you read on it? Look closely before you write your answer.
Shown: 65 V
